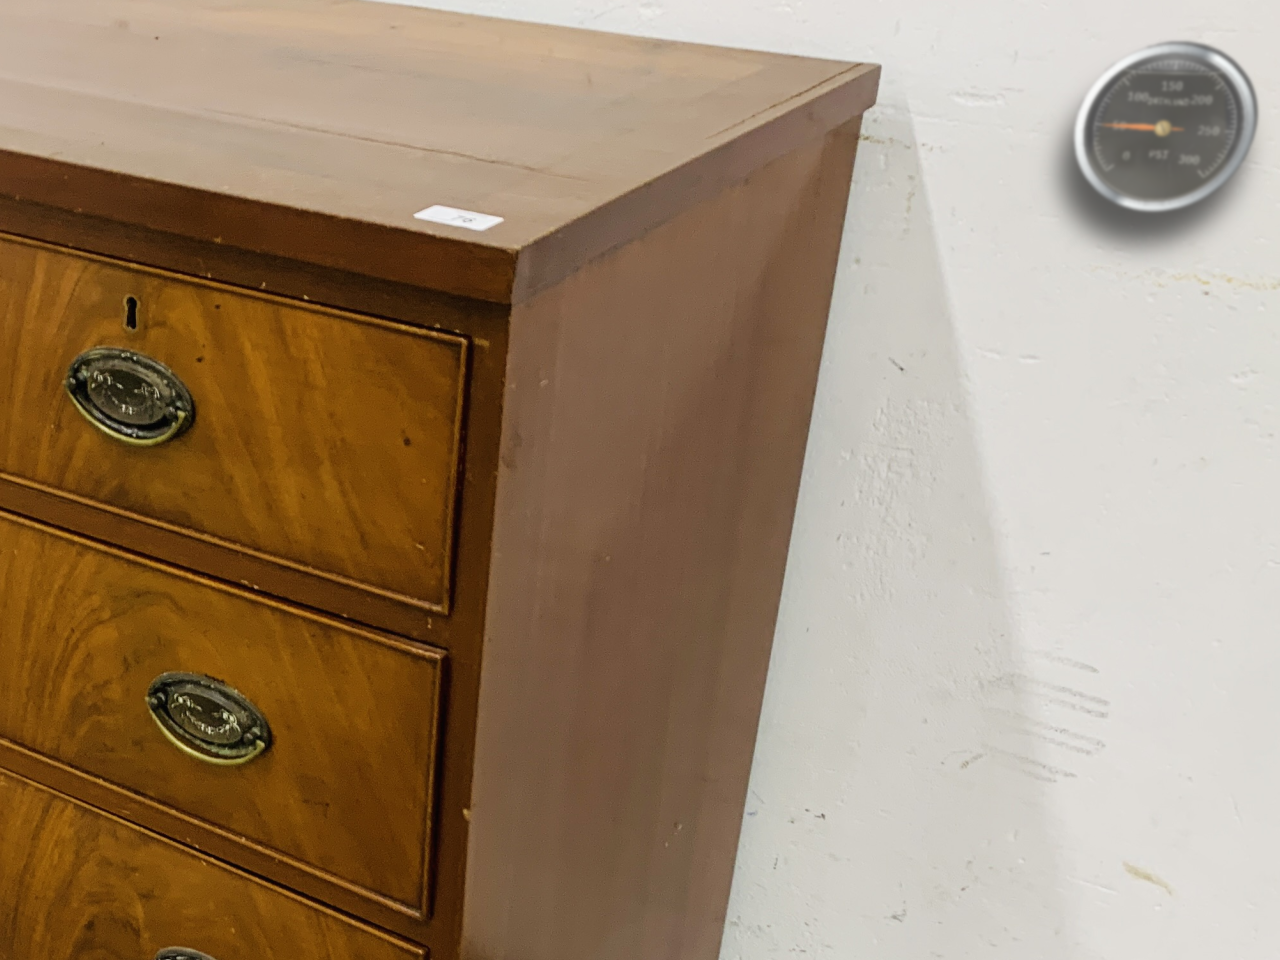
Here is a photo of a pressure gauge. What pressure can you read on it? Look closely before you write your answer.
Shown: 50 psi
